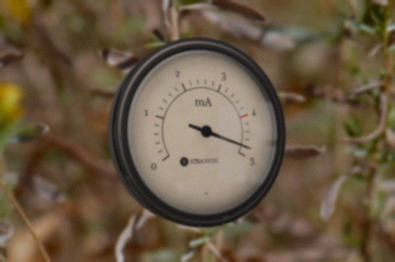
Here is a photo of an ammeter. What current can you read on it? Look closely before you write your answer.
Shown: 4.8 mA
